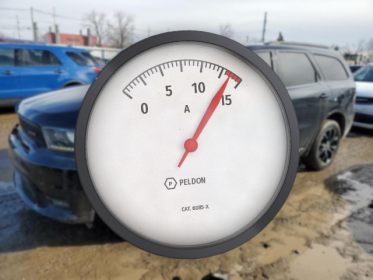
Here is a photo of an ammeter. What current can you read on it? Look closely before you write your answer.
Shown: 13.5 A
